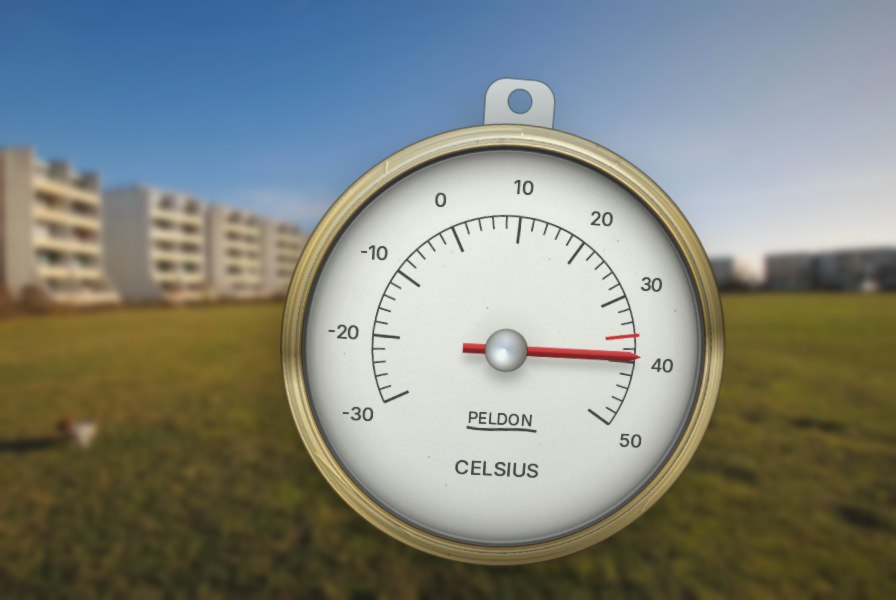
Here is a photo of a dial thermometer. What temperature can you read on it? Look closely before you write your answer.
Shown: 39 °C
